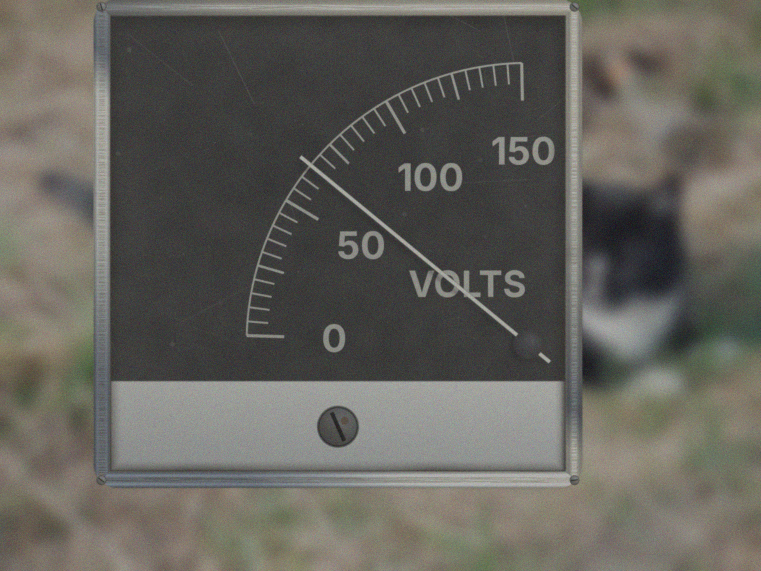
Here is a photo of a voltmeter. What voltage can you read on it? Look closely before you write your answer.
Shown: 65 V
